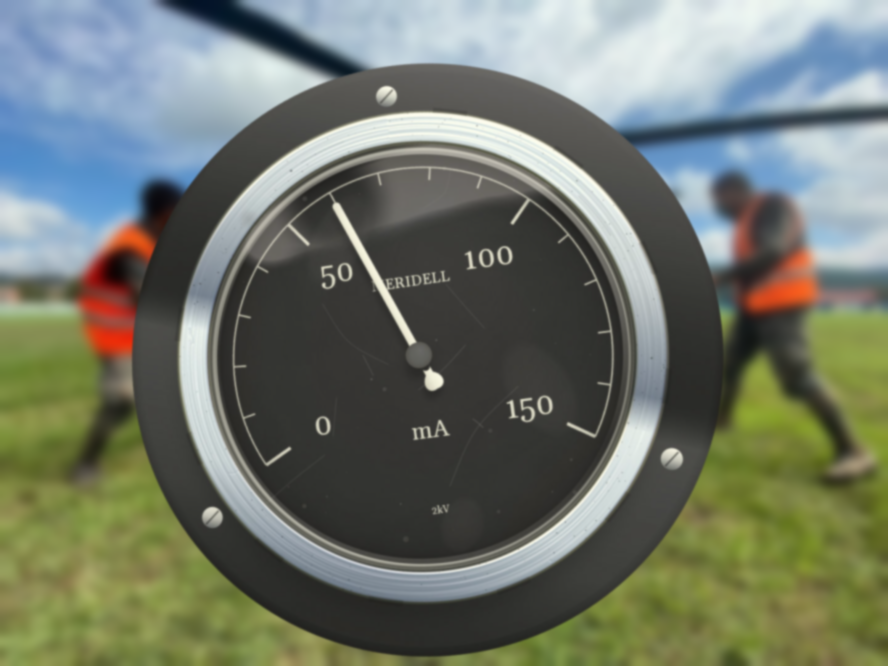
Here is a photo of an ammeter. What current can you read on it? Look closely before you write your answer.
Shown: 60 mA
